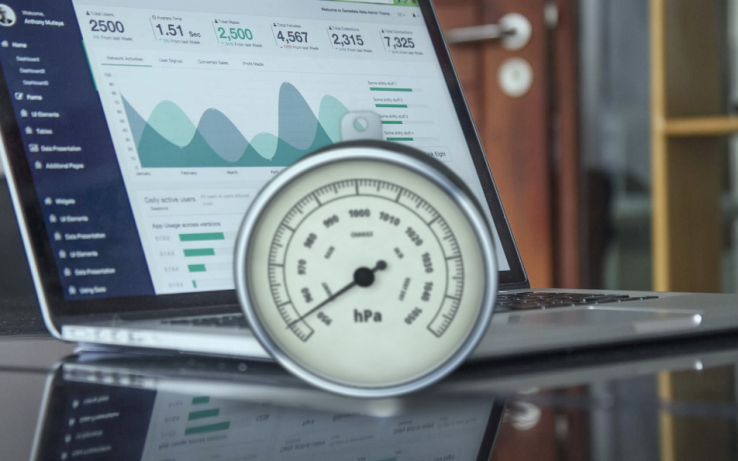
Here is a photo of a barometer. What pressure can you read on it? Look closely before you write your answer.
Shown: 955 hPa
